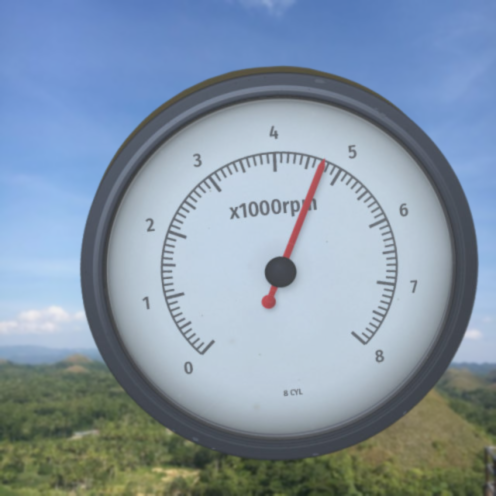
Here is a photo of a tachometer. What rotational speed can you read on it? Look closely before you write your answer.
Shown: 4700 rpm
